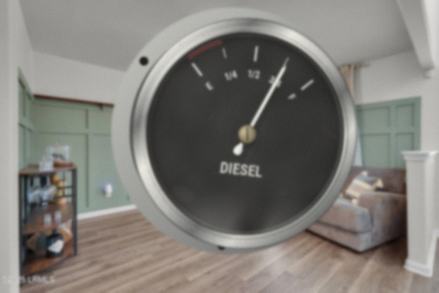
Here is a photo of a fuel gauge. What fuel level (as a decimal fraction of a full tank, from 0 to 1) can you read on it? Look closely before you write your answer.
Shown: 0.75
